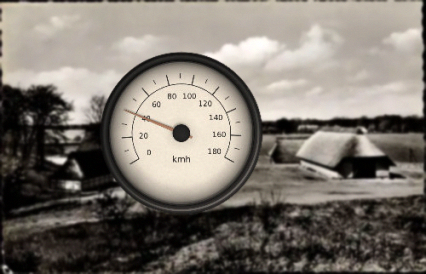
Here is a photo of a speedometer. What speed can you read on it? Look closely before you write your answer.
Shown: 40 km/h
